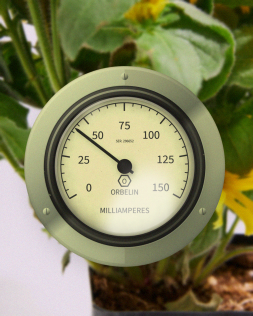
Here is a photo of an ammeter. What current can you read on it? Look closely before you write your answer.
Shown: 42.5 mA
